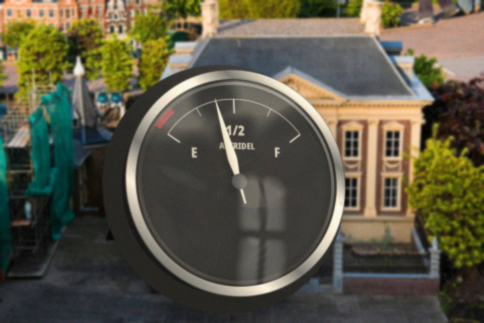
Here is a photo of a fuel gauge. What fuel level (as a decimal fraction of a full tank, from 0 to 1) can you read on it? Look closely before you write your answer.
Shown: 0.375
